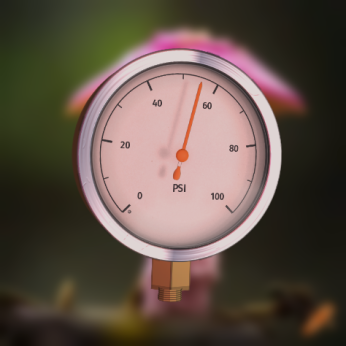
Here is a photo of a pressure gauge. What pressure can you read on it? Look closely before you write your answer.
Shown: 55 psi
